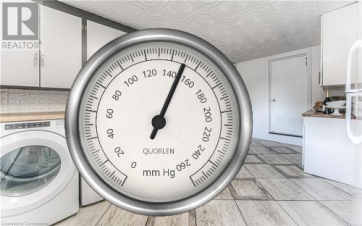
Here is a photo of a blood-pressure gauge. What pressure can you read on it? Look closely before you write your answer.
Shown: 150 mmHg
